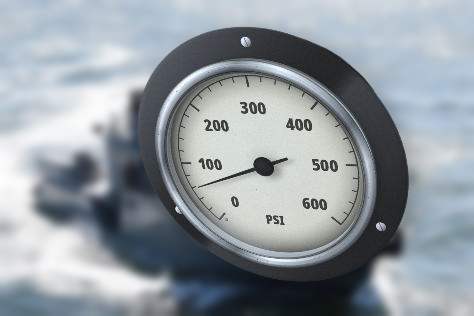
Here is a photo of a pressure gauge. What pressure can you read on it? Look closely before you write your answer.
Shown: 60 psi
